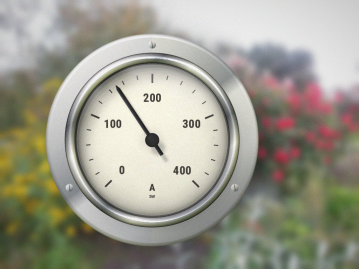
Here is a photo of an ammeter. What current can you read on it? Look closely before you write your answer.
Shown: 150 A
